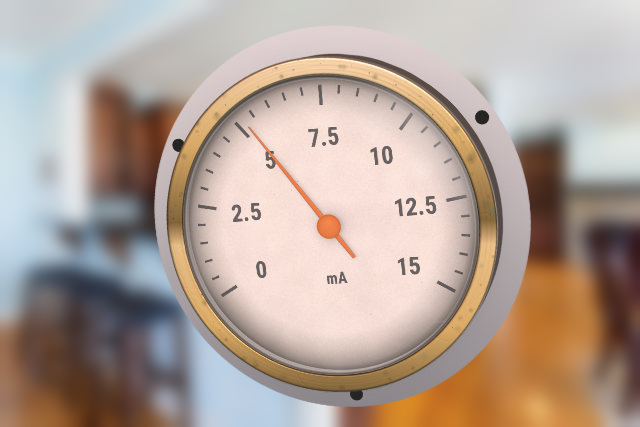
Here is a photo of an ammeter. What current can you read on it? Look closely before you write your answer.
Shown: 5.25 mA
